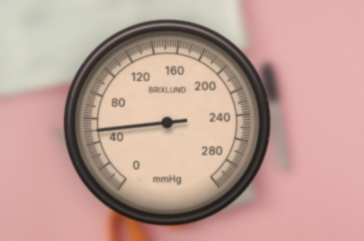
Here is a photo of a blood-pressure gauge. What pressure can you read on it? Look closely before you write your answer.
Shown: 50 mmHg
